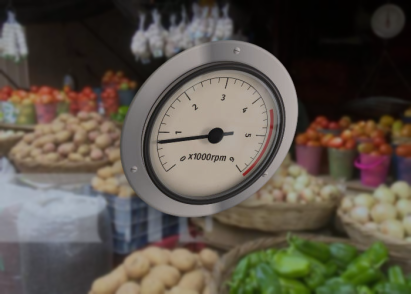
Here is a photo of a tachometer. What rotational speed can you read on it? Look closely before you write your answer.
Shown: 800 rpm
